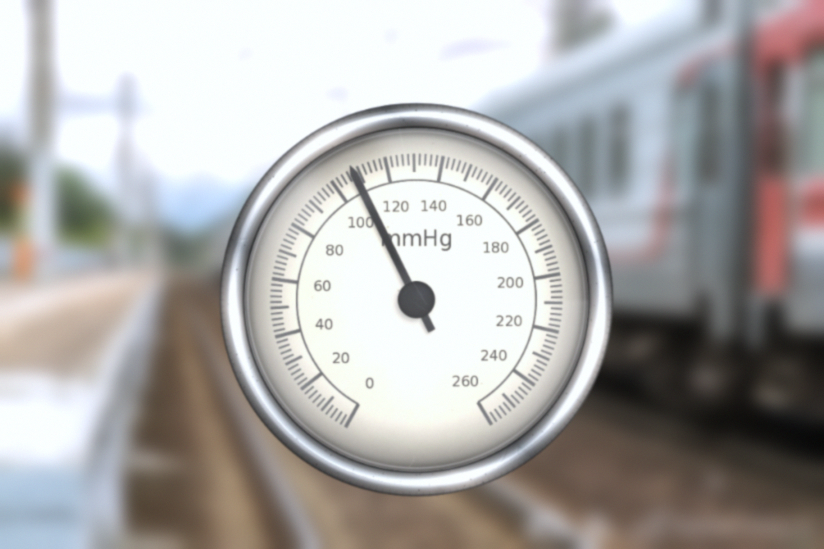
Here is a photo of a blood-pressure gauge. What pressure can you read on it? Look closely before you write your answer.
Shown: 108 mmHg
